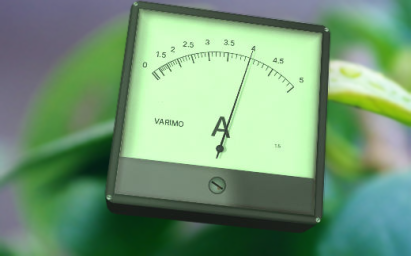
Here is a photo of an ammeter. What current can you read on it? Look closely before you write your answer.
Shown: 4 A
